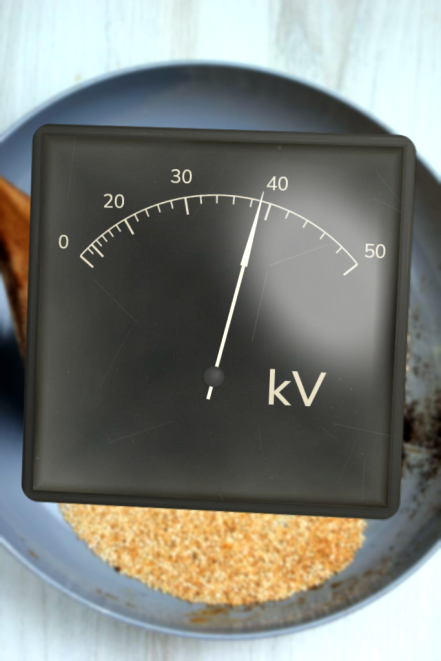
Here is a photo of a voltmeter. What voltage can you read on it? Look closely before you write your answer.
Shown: 39 kV
